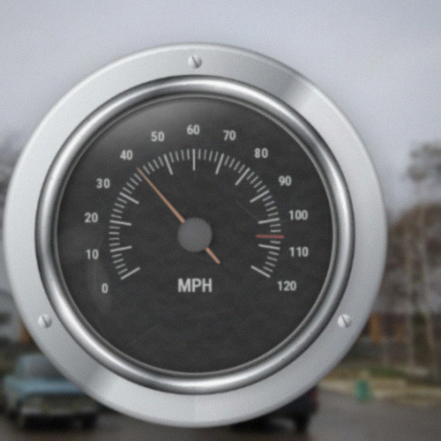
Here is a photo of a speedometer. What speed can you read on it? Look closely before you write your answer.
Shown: 40 mph
